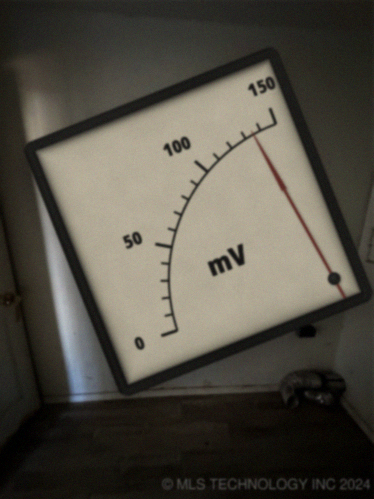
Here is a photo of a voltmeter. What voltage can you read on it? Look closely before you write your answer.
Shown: 135 mV
